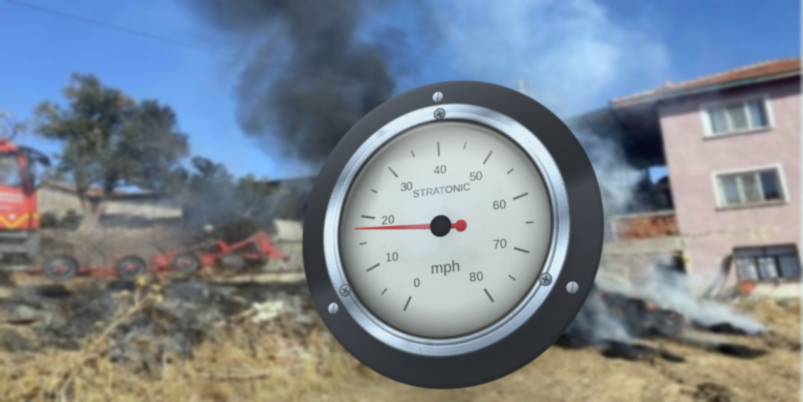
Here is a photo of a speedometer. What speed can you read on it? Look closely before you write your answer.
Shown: 17.5 mph
